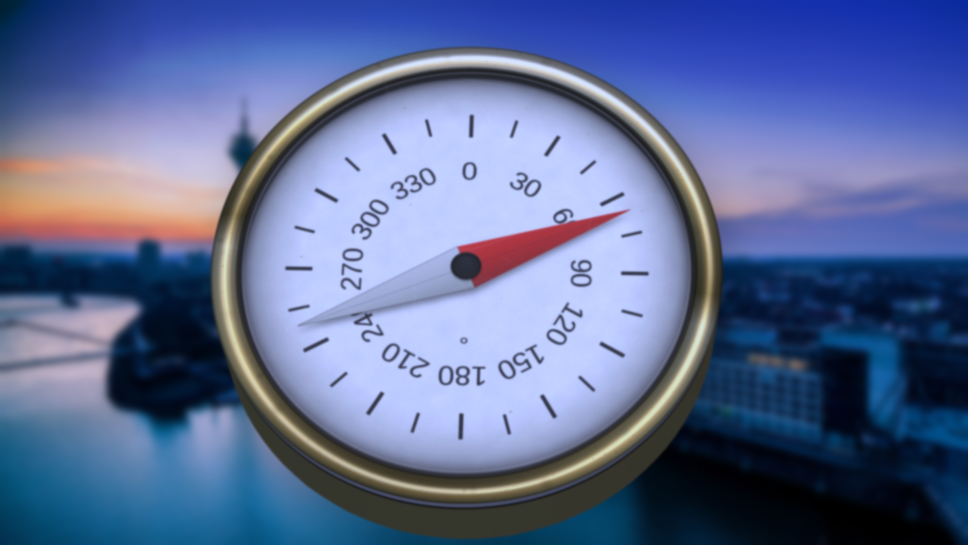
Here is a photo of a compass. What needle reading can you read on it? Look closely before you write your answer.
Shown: 67.5 °
